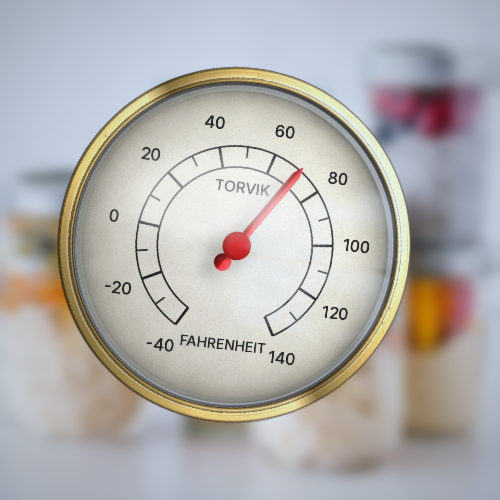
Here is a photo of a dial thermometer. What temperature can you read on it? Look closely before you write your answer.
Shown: 70 °F
